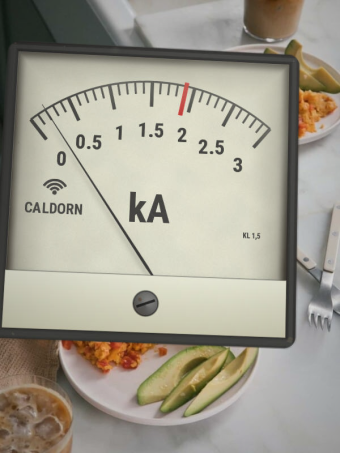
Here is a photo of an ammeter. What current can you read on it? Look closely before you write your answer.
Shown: 0.2 kA
